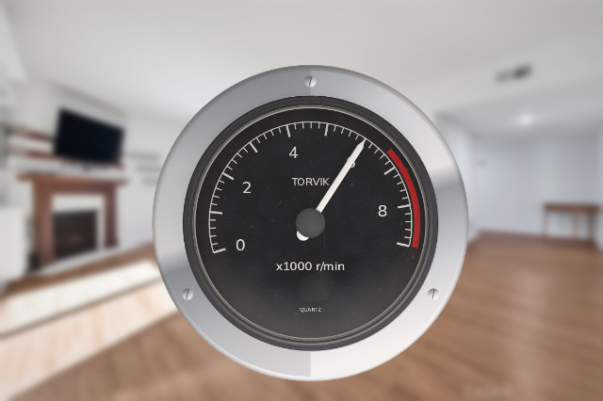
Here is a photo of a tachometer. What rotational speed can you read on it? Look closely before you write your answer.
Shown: 6000 rpm
